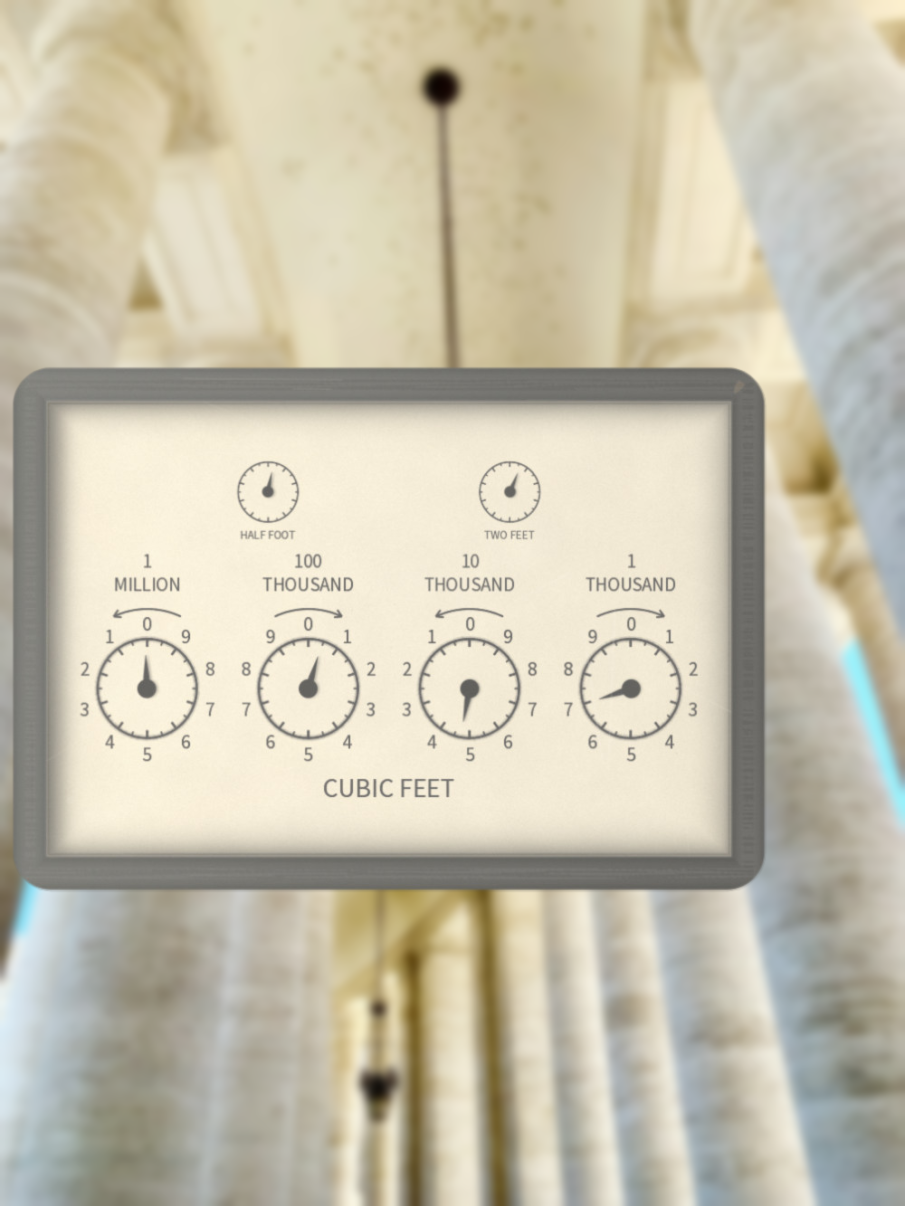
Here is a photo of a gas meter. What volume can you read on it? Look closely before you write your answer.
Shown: 4700 ft³
